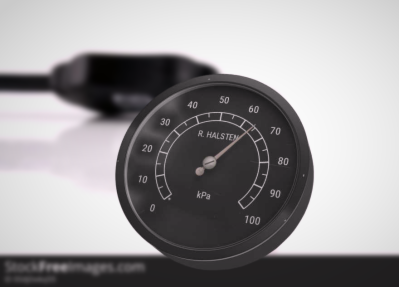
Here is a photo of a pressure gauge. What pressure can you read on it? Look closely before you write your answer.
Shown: 65 kPa
